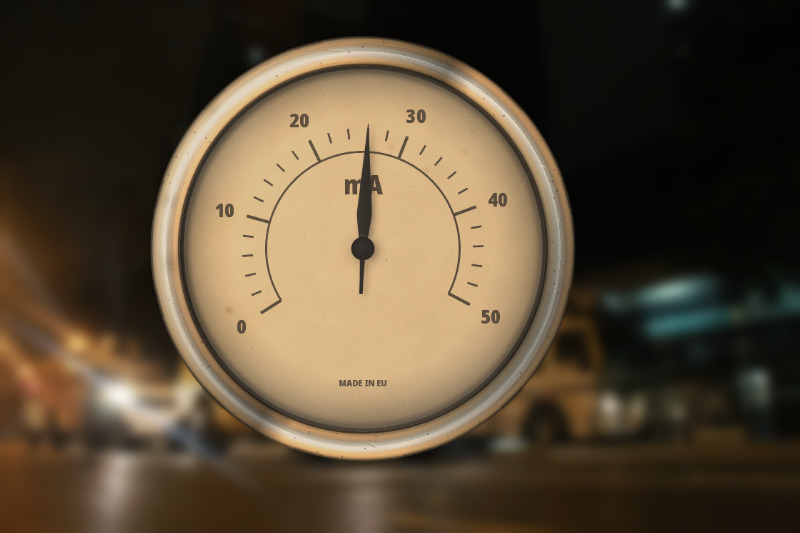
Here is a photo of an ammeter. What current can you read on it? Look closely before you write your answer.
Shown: 26 mA
